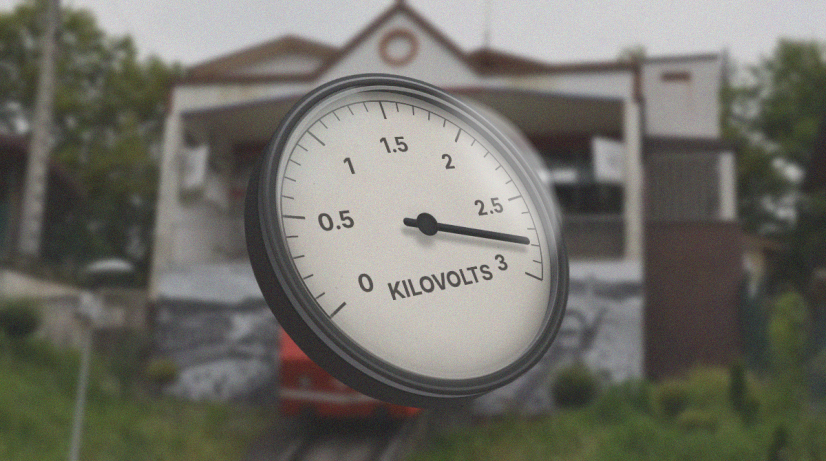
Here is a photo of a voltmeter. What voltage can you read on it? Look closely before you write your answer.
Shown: 2.8 kV
